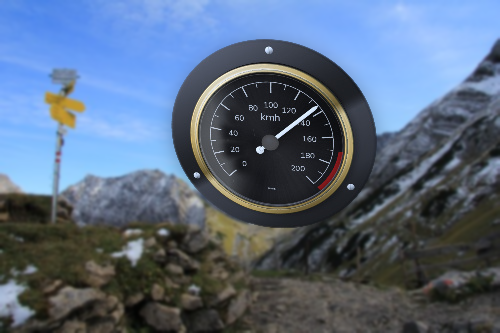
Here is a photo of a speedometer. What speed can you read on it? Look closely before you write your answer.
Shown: 135 km/h
